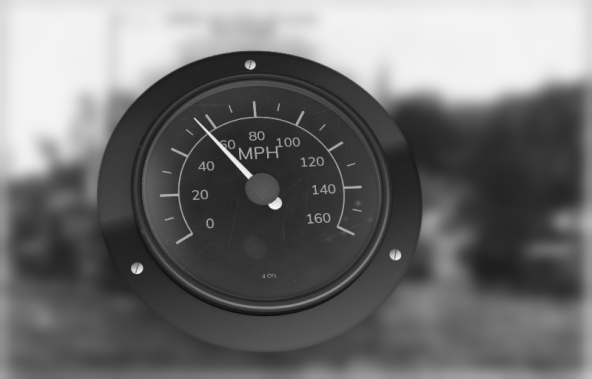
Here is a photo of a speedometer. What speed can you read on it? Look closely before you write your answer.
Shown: 55 mph
